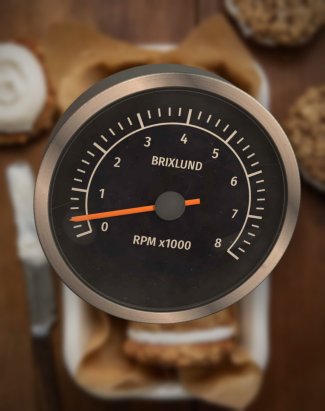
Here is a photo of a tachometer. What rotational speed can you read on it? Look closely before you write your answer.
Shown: 400 rpm
